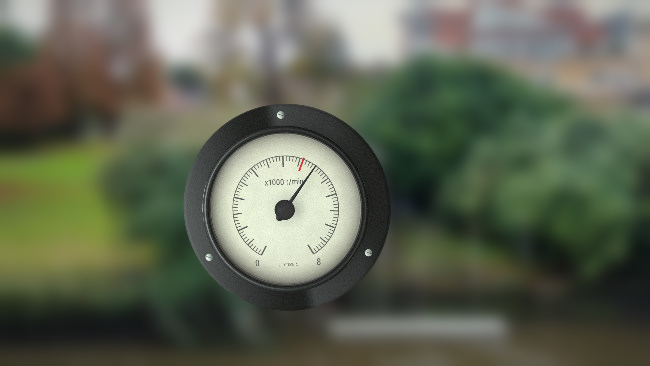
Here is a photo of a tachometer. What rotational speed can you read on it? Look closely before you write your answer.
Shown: 5000 rpm
